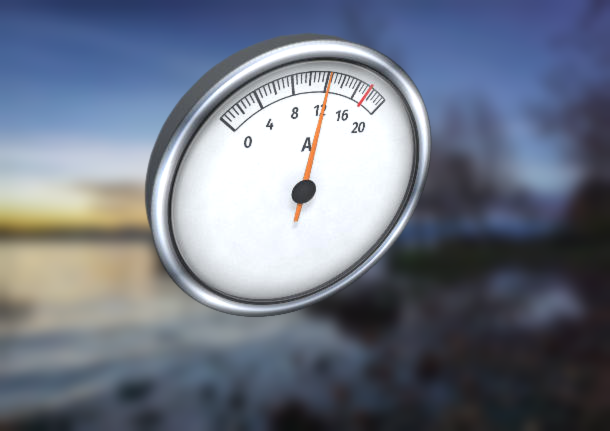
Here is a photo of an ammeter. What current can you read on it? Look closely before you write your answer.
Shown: 12 A
